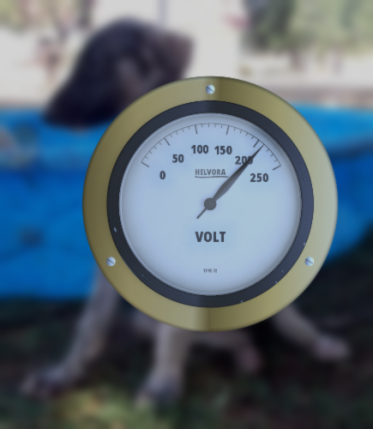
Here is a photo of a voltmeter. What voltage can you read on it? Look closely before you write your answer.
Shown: 210 V
